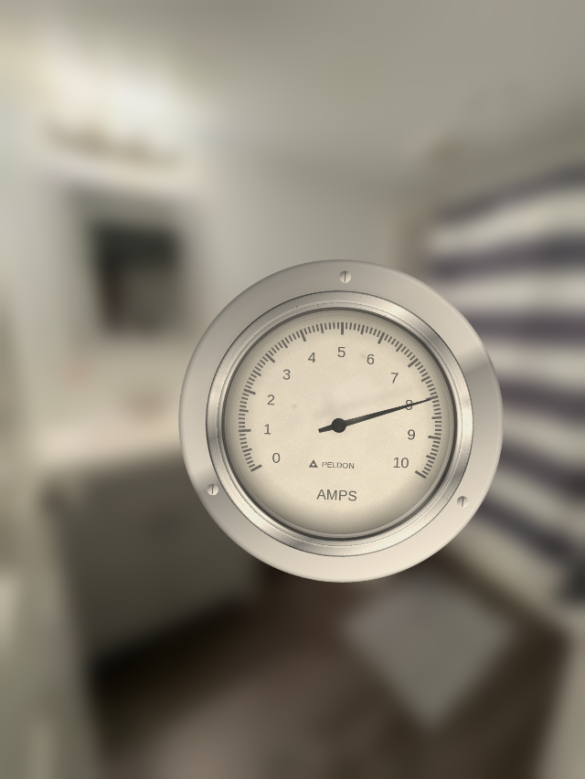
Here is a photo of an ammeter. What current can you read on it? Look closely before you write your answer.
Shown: 8 A
